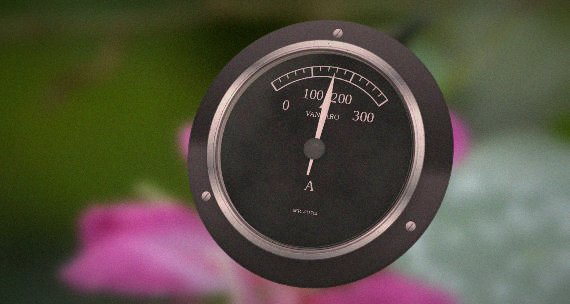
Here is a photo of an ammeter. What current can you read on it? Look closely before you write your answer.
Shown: 160 A
